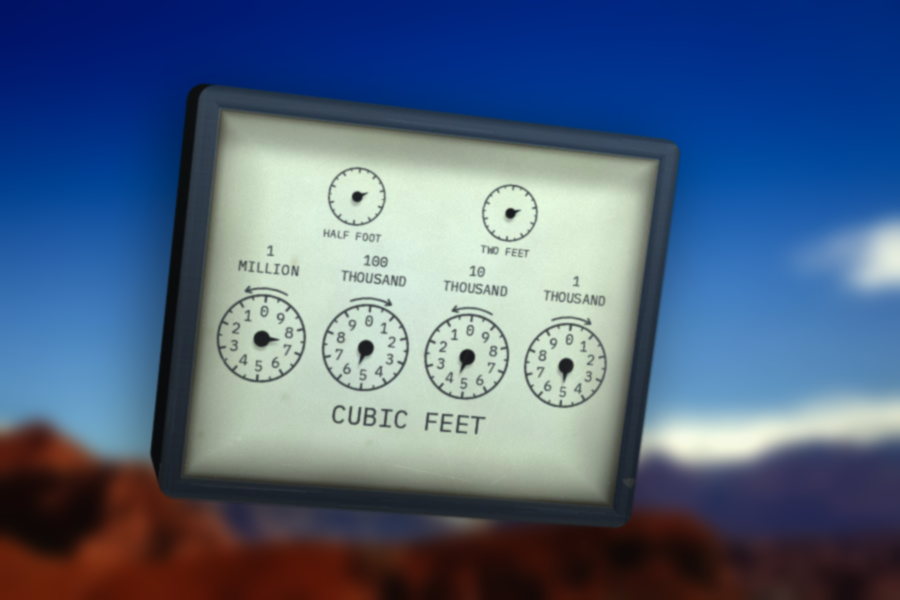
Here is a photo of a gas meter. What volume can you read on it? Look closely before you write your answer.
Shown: 754500 ft³
